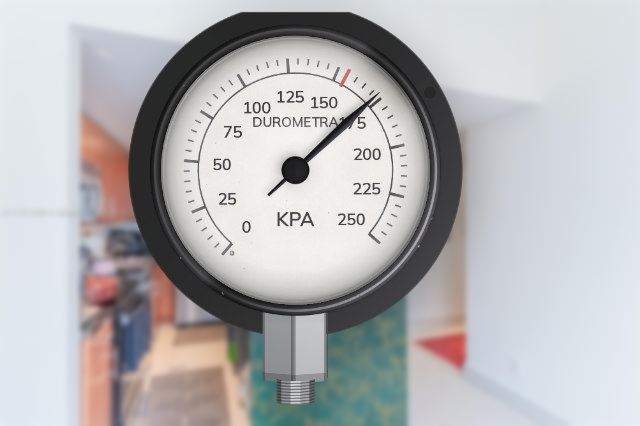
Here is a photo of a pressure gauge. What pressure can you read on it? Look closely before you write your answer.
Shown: 172.5 kPa
